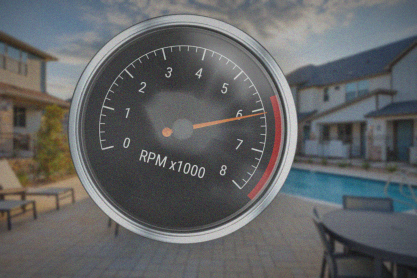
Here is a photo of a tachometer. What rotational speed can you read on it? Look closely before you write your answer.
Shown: 6100 rpm
